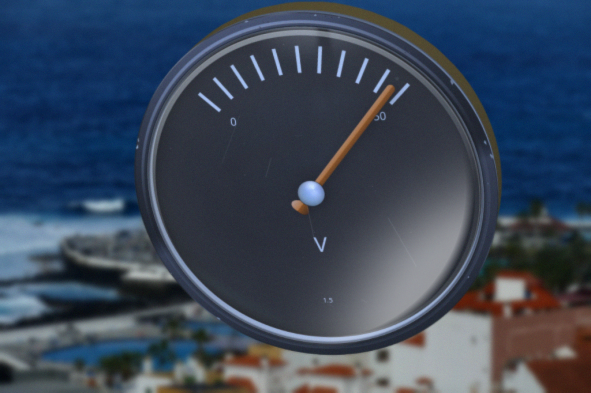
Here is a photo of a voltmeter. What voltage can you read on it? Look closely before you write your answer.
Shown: 47.5 V
